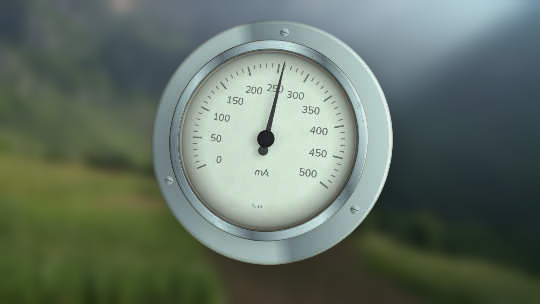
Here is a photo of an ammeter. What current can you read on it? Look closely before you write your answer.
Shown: 260 mA
